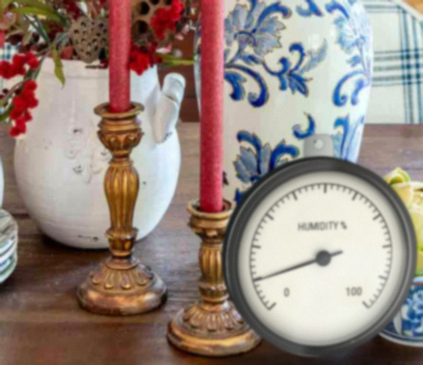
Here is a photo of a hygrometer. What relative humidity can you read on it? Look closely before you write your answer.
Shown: 10 %
